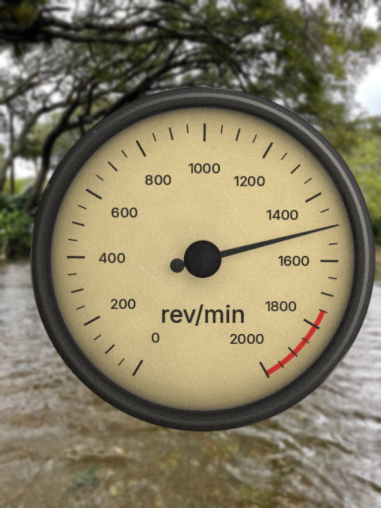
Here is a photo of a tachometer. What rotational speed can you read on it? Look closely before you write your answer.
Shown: 1500 rpm
